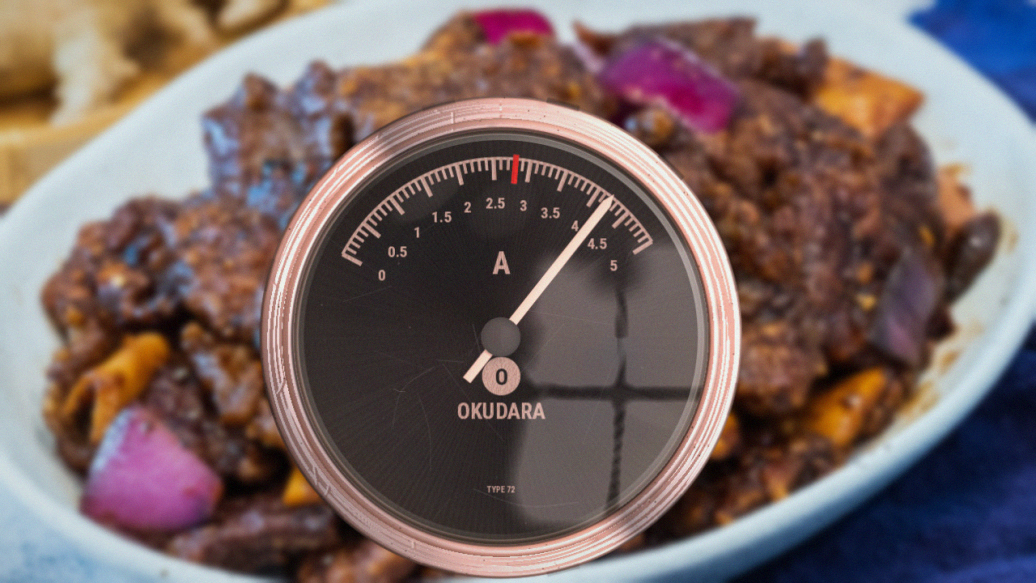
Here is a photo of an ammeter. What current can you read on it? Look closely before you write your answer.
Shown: 4.2 A
